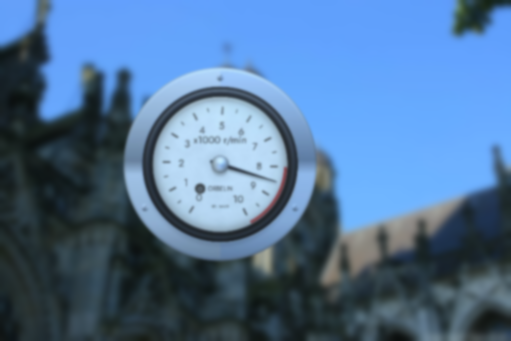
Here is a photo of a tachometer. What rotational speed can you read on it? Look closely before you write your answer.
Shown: 8500 rpm
